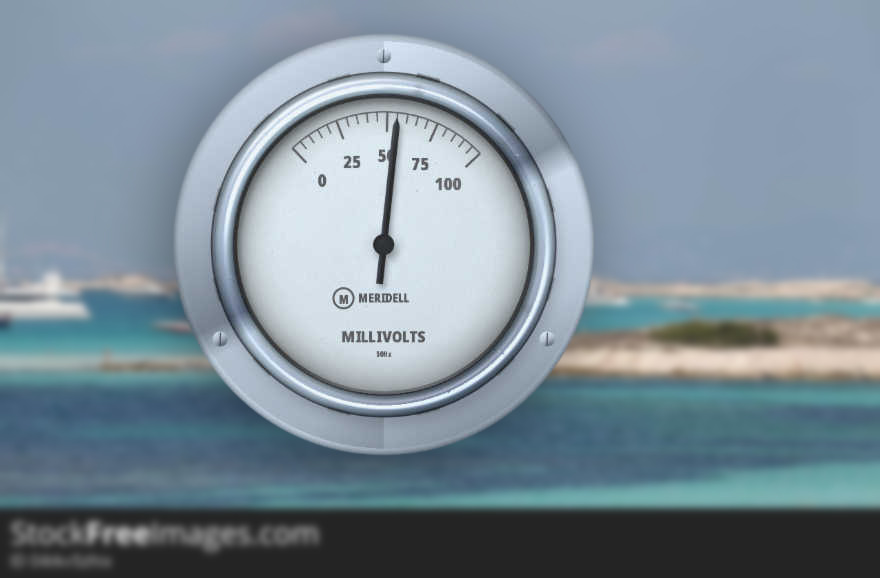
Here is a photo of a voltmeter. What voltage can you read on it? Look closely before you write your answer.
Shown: 55 mV
